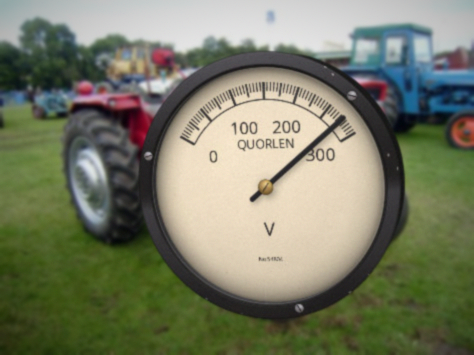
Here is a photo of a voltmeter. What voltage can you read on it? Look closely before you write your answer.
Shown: 275 V
